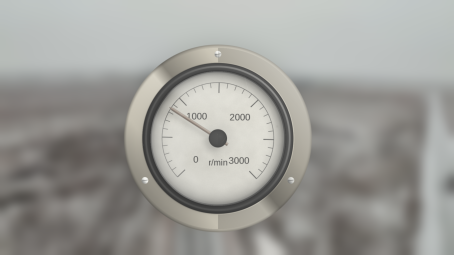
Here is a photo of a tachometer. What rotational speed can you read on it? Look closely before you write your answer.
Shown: 850 rpm
